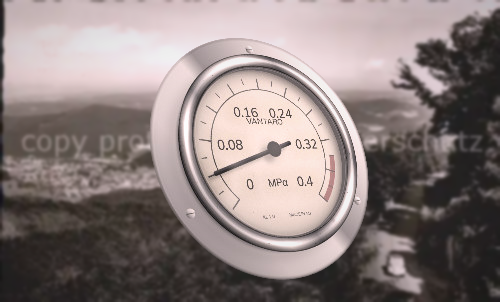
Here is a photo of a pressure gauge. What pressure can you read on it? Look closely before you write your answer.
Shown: 0.04 MPa
